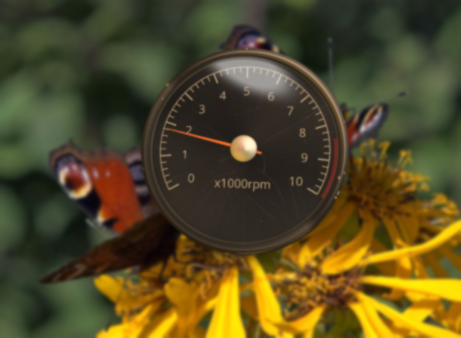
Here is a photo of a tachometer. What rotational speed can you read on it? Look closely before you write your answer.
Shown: 1800 rpm
